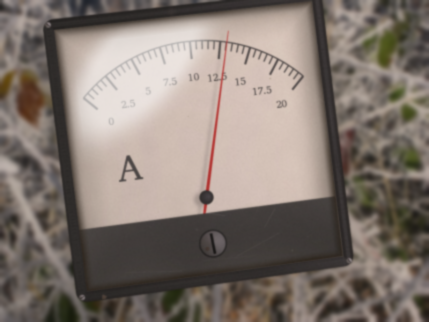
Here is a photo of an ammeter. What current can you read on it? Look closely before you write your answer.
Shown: 13 A
